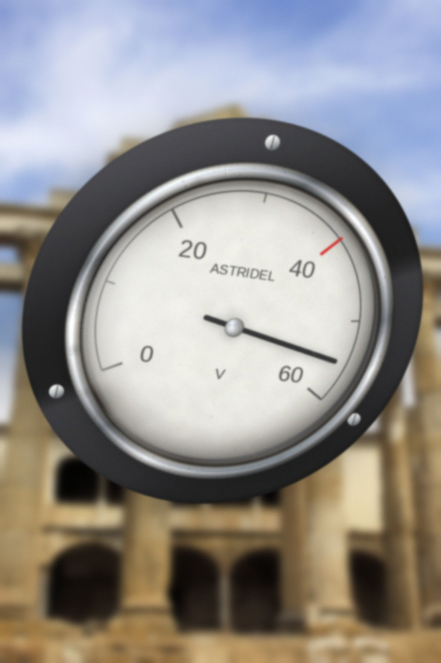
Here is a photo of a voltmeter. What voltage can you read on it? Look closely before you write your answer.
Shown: 55 V
